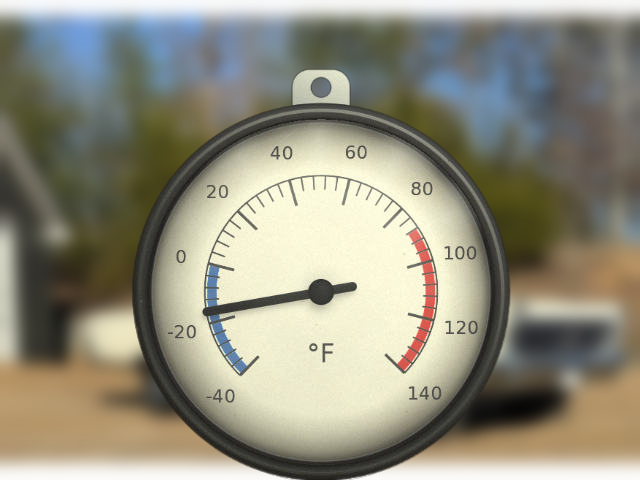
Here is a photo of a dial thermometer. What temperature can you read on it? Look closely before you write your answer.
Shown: -16 °F
